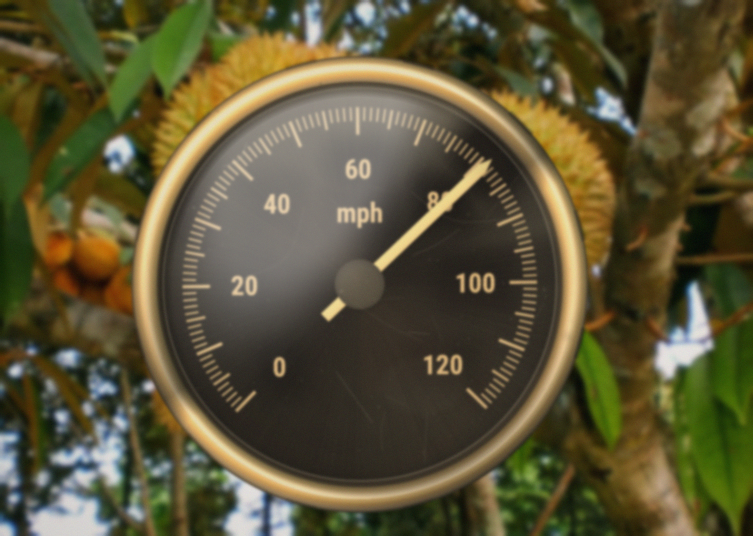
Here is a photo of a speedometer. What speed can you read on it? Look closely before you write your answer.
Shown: 81 mph
